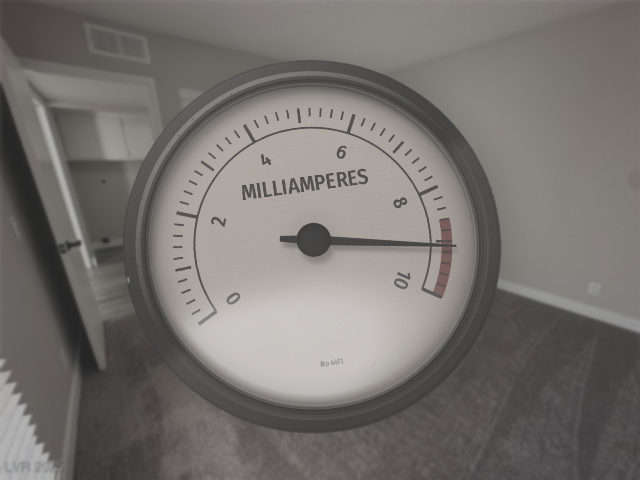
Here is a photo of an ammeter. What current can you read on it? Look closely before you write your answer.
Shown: 9.1 mA
